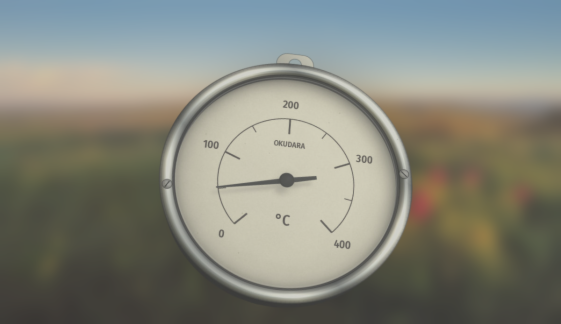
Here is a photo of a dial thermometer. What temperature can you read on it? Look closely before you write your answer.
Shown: 50 °C
